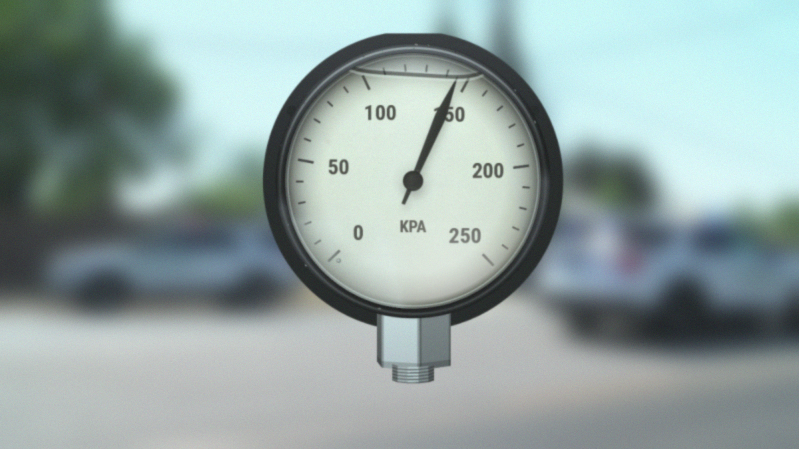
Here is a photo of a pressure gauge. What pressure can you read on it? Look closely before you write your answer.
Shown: 145 kPa
